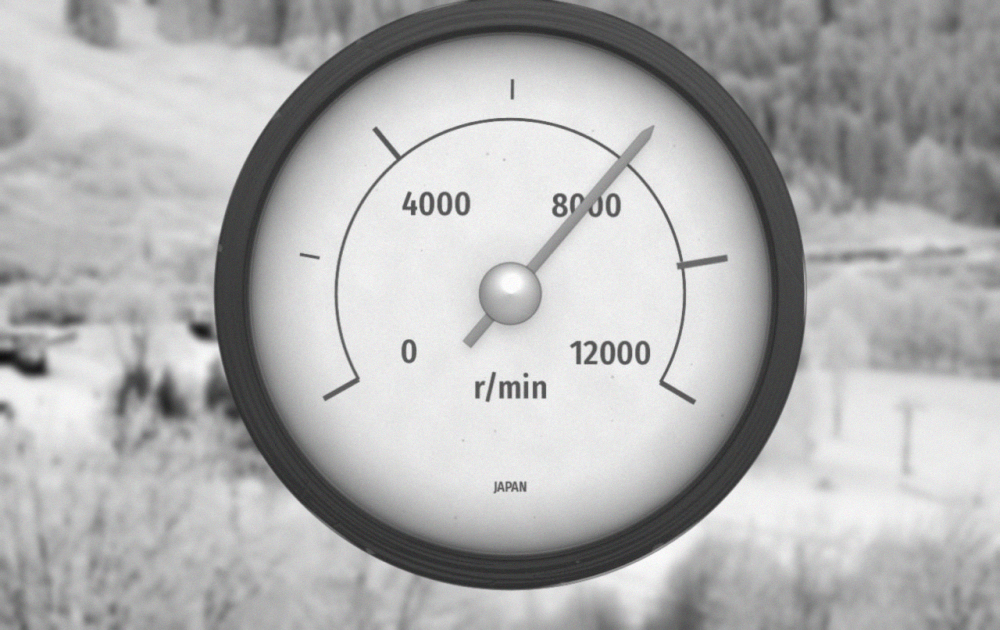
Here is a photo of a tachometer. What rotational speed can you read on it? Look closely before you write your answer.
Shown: 8000 rpm
